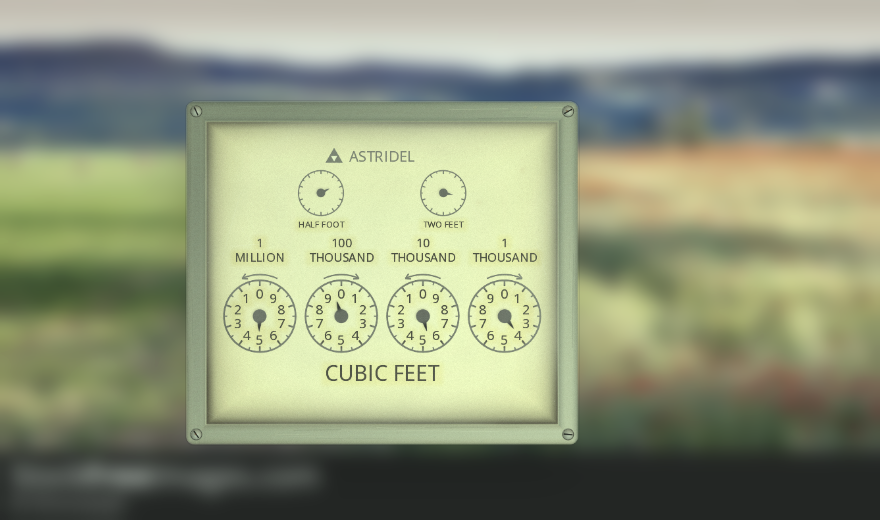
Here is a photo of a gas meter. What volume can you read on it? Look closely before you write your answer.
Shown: 495400 ft³
